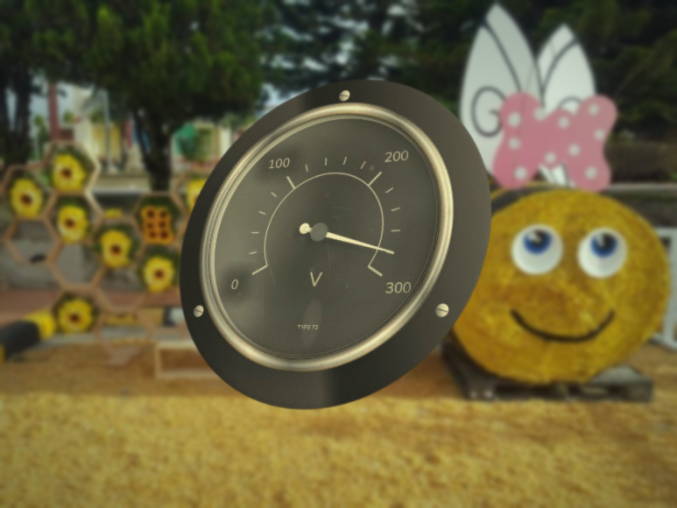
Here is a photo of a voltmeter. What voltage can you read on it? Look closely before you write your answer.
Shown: 280 V
